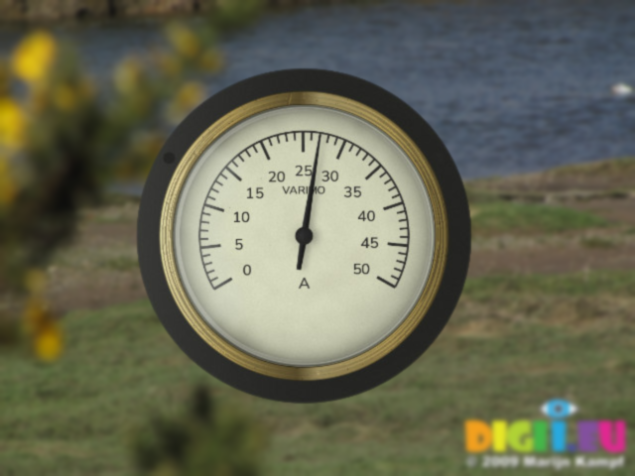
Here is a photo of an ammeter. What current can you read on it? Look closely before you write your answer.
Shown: 27 A
